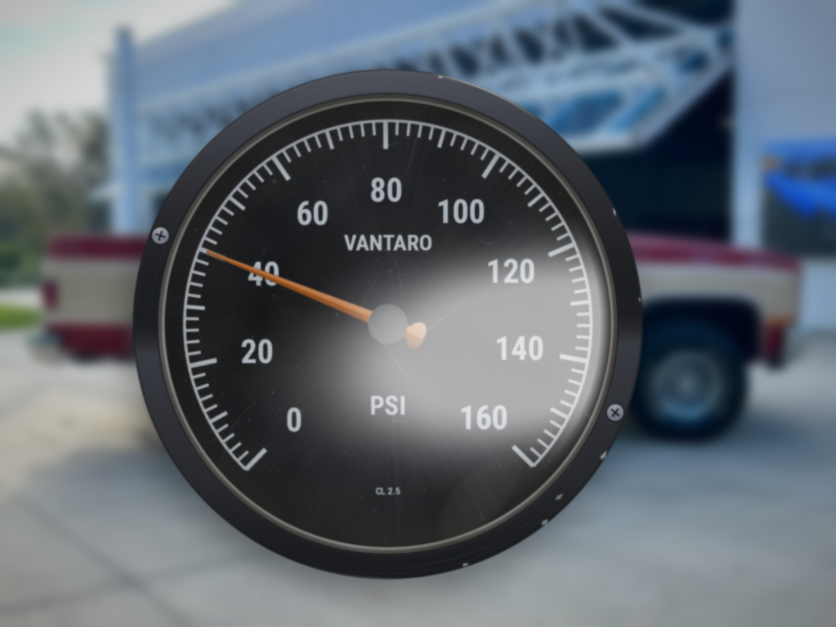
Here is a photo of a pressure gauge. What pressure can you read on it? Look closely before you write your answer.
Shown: 40 psi
